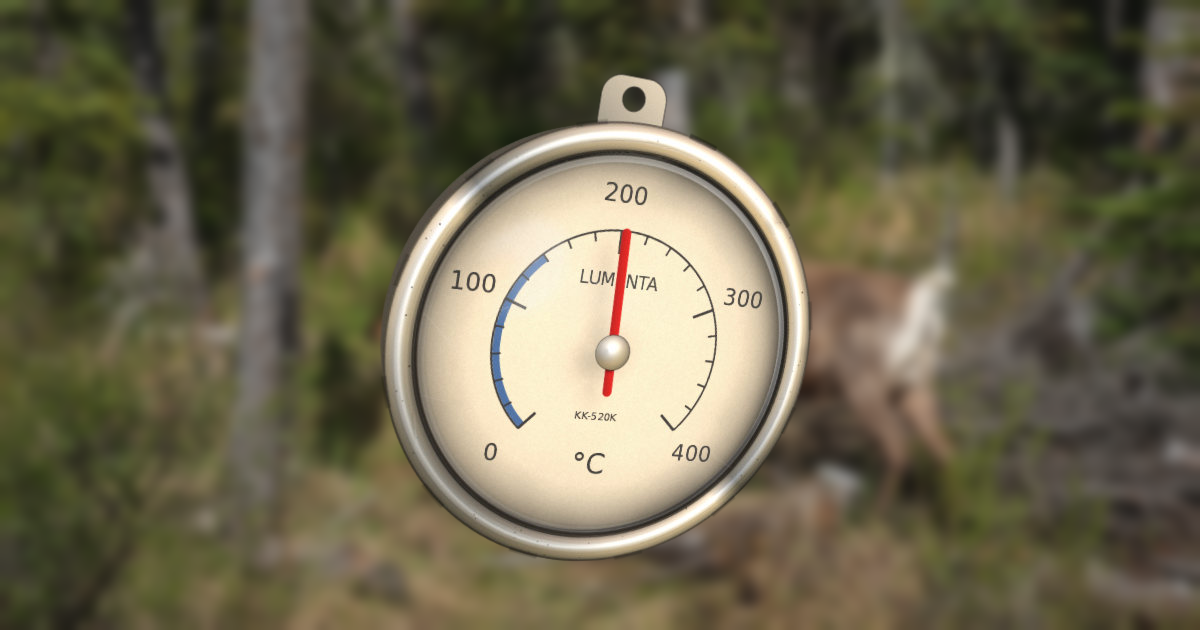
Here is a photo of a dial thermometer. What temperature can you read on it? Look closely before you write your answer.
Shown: 200 °C
